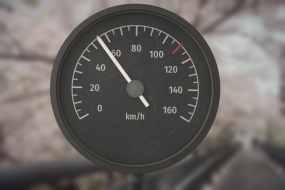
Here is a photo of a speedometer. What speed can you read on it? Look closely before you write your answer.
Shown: 55 km/h
